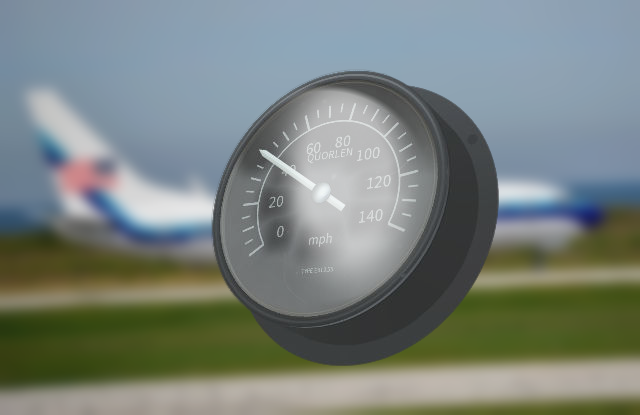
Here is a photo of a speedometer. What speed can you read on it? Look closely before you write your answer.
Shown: 40 mph
